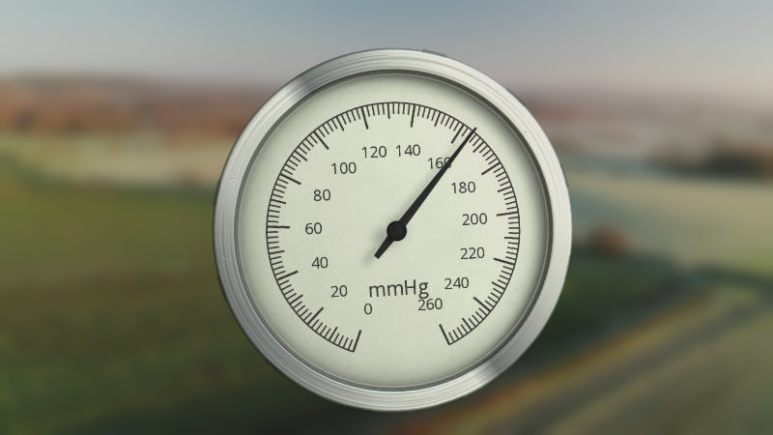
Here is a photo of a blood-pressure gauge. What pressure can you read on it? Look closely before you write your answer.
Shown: 164 mmHg
